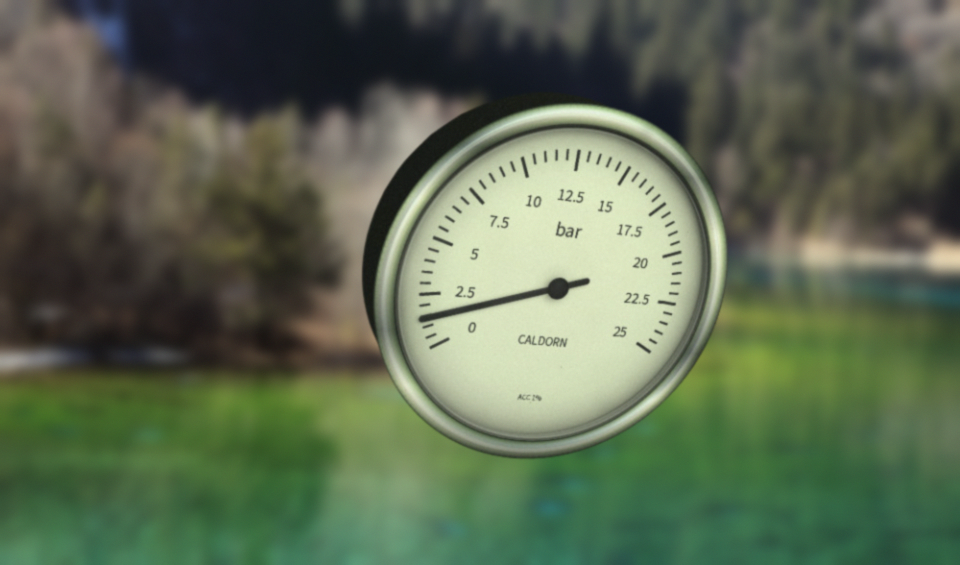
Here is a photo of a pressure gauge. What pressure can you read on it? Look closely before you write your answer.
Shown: 1.5 bar
